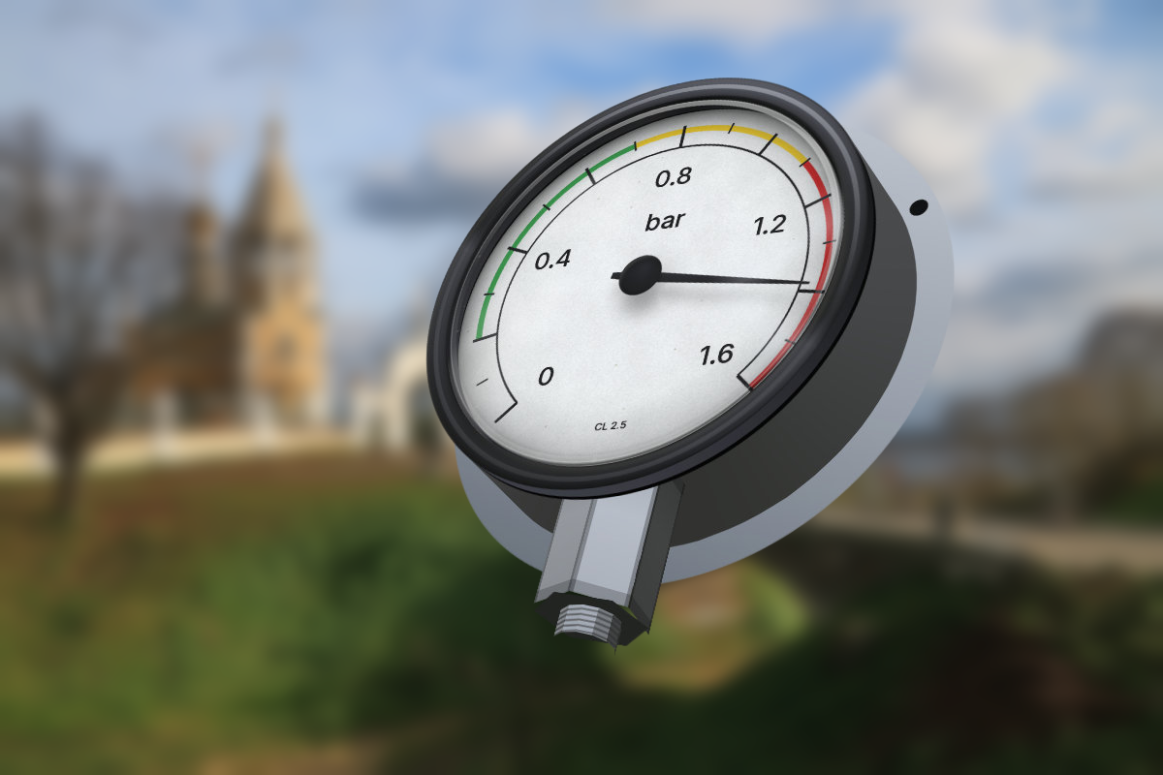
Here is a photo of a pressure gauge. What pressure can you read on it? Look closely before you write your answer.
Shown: 1.4 bar
